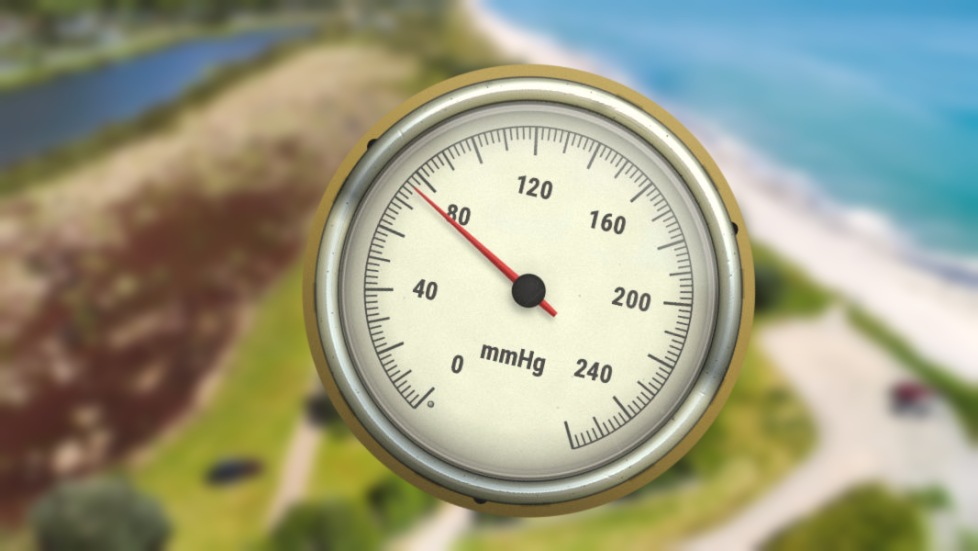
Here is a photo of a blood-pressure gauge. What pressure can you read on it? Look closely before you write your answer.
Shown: 76 mmHg
